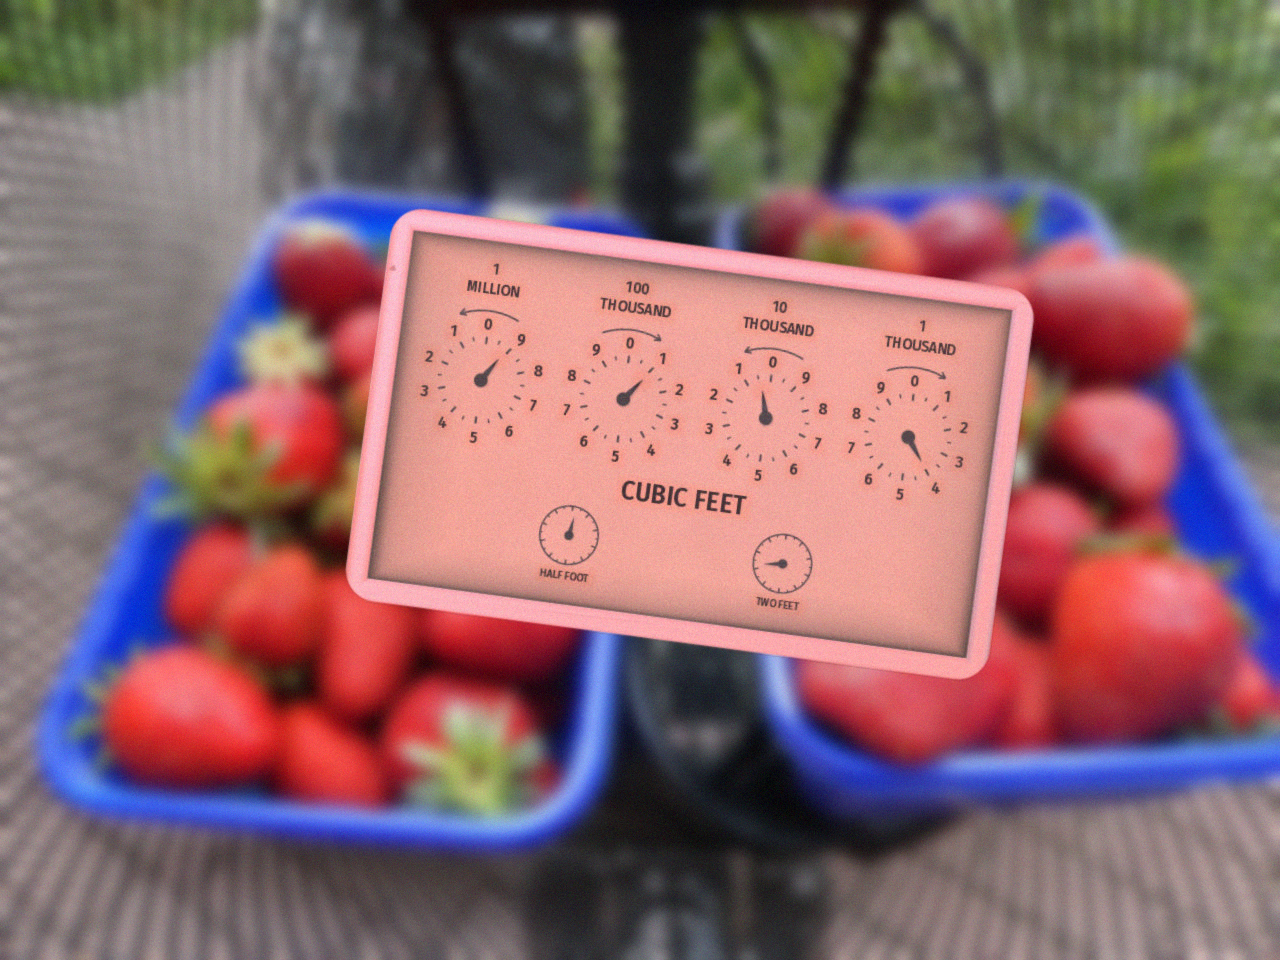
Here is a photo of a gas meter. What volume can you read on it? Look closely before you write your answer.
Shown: 910400 ft³
